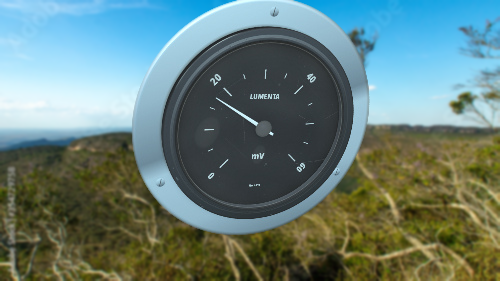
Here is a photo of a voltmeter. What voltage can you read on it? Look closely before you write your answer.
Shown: 17.5 mV
